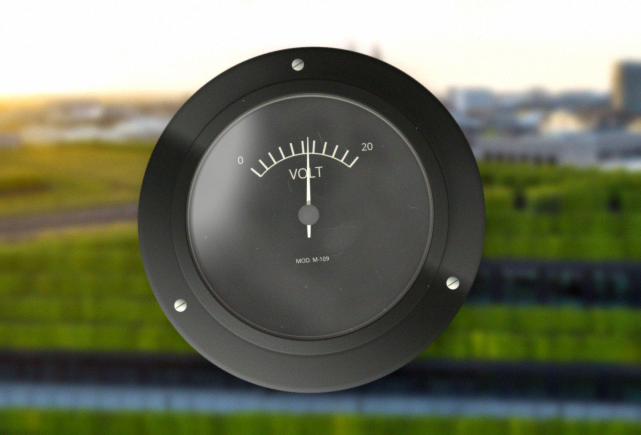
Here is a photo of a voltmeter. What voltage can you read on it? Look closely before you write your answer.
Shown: 11 V
